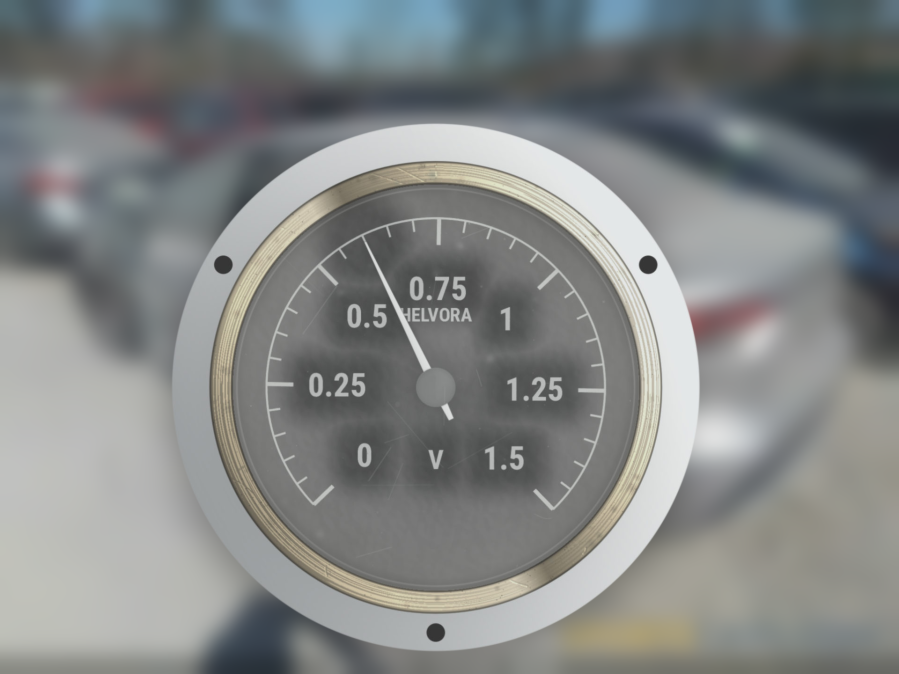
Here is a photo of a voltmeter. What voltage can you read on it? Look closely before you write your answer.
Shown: 0.6 V
